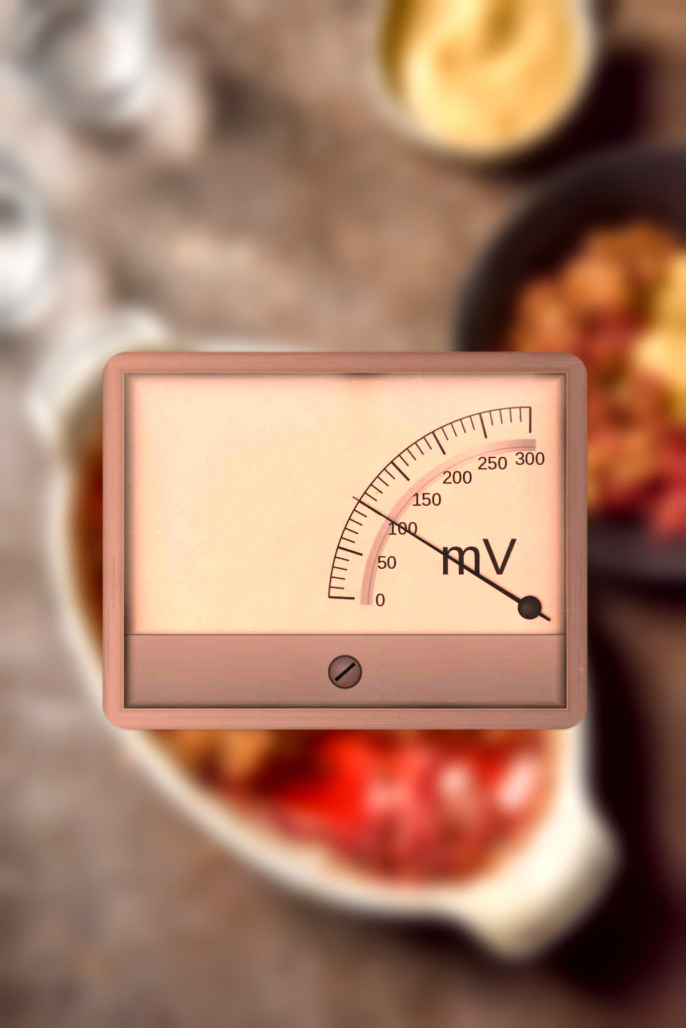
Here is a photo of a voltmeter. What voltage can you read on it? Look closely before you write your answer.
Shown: 100 mV
